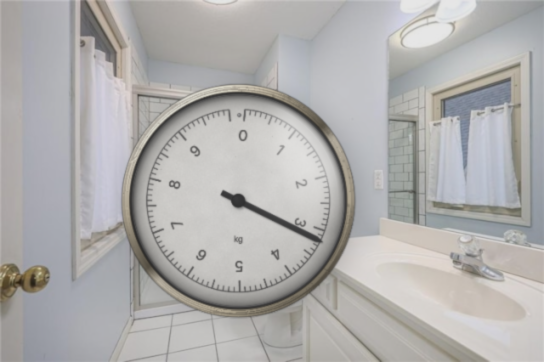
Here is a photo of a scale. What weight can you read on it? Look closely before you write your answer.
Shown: 3.2 kg
